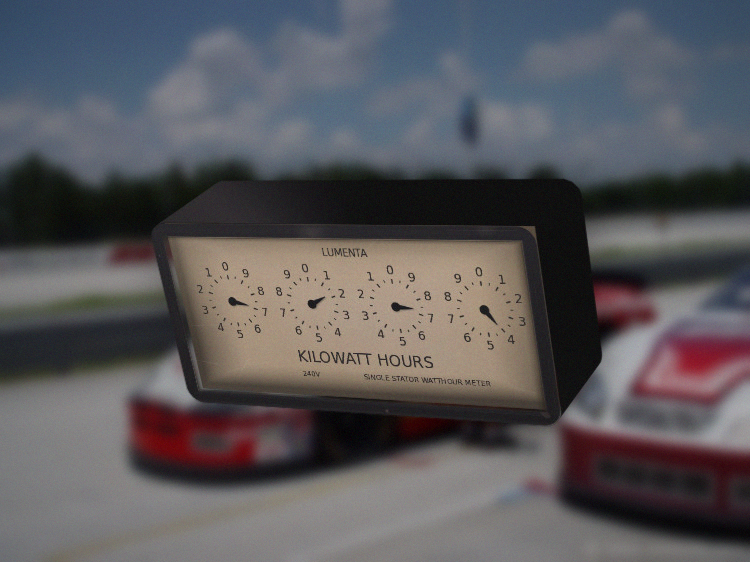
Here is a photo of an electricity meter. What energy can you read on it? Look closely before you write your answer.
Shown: 7174 kWh
